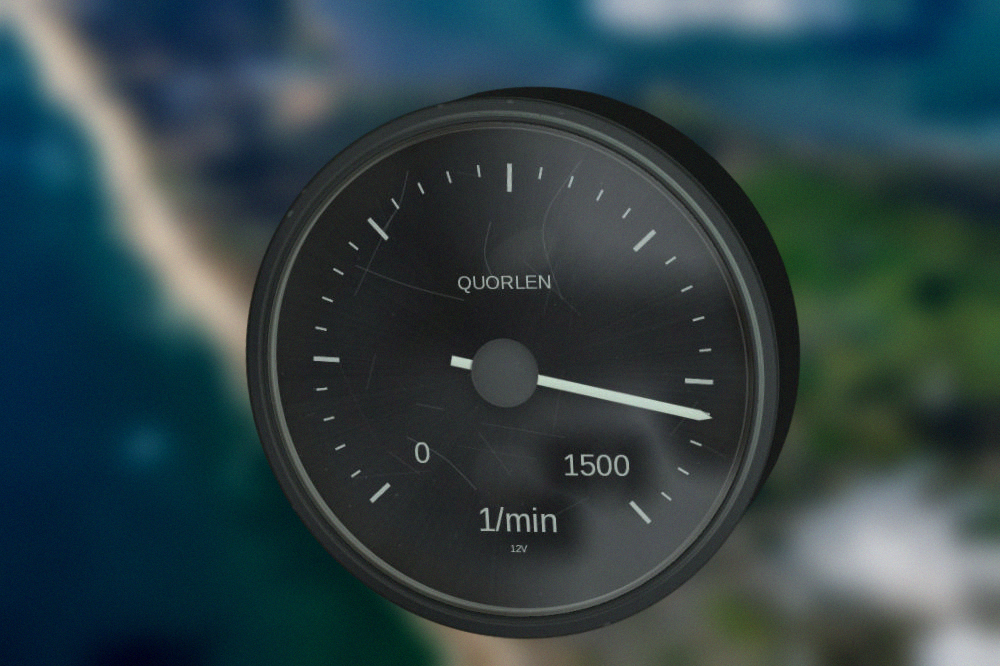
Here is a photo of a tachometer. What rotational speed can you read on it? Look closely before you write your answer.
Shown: 1300 rpm
